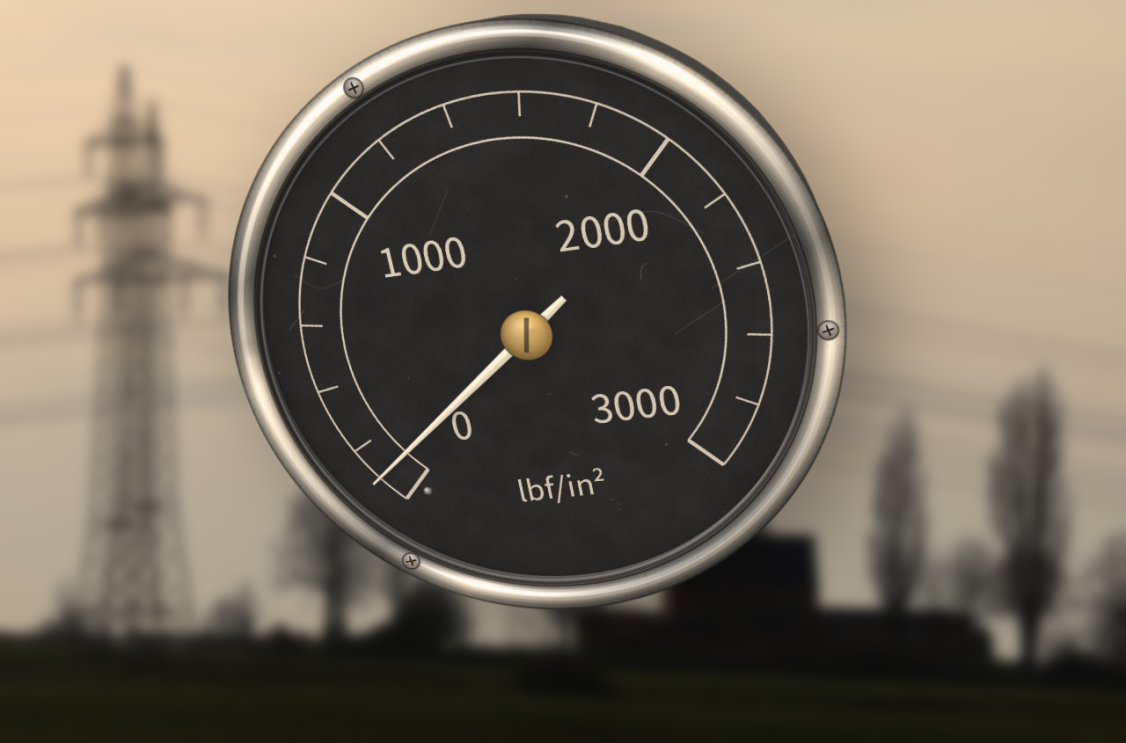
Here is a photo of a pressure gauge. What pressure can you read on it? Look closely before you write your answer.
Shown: 100 psi
